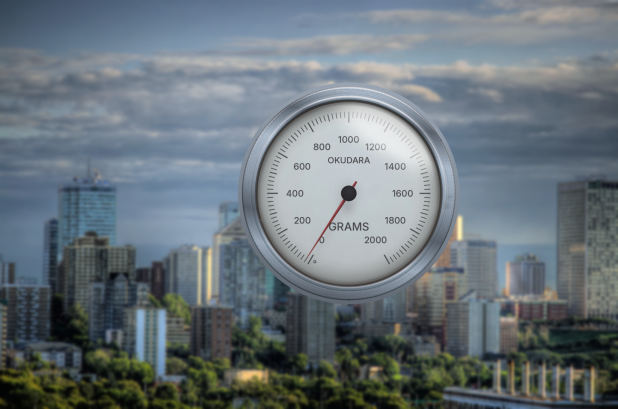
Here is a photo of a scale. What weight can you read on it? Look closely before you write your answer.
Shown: 20 g
